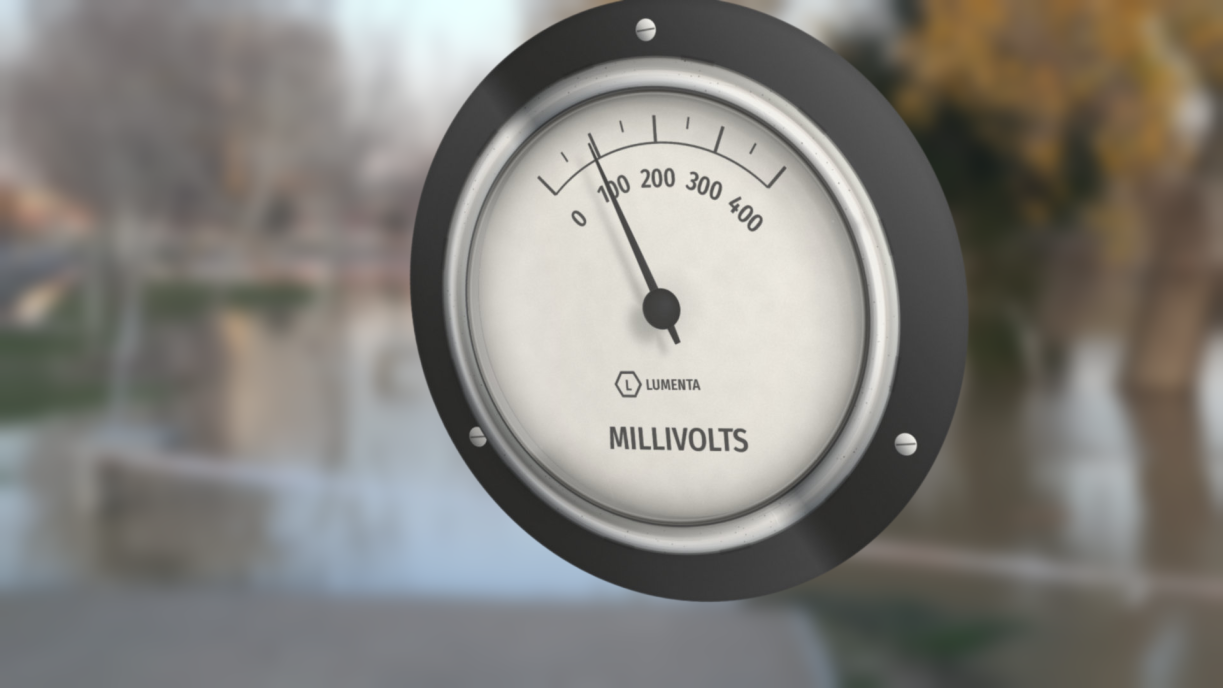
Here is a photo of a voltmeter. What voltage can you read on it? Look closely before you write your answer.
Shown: 100 mV
